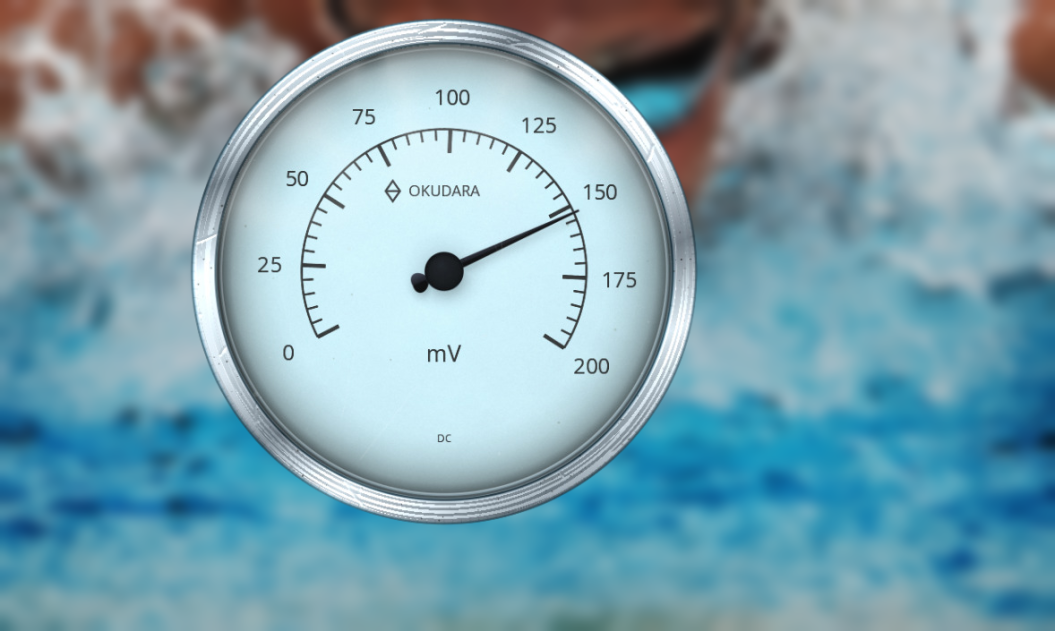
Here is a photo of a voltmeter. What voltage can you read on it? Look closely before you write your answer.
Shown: 152.5 mV
